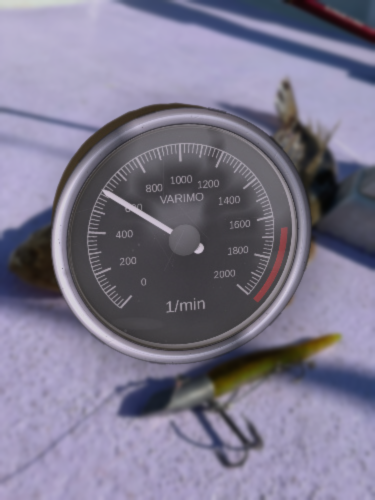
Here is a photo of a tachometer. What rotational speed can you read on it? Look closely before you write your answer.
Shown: 600 rpm
